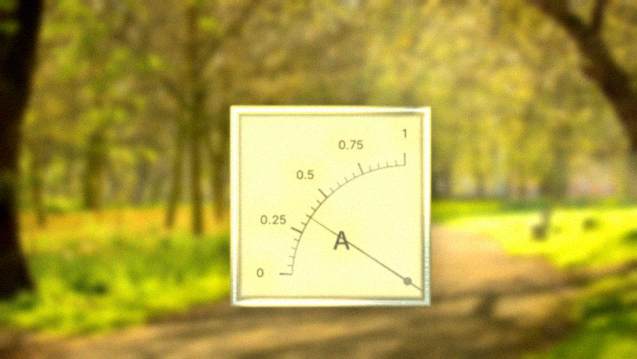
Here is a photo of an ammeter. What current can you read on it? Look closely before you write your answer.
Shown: 0.35 A
